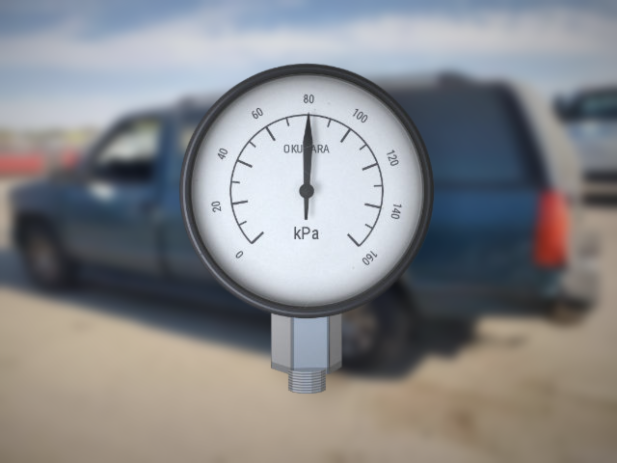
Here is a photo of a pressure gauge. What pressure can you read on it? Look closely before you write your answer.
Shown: 80 kPa
